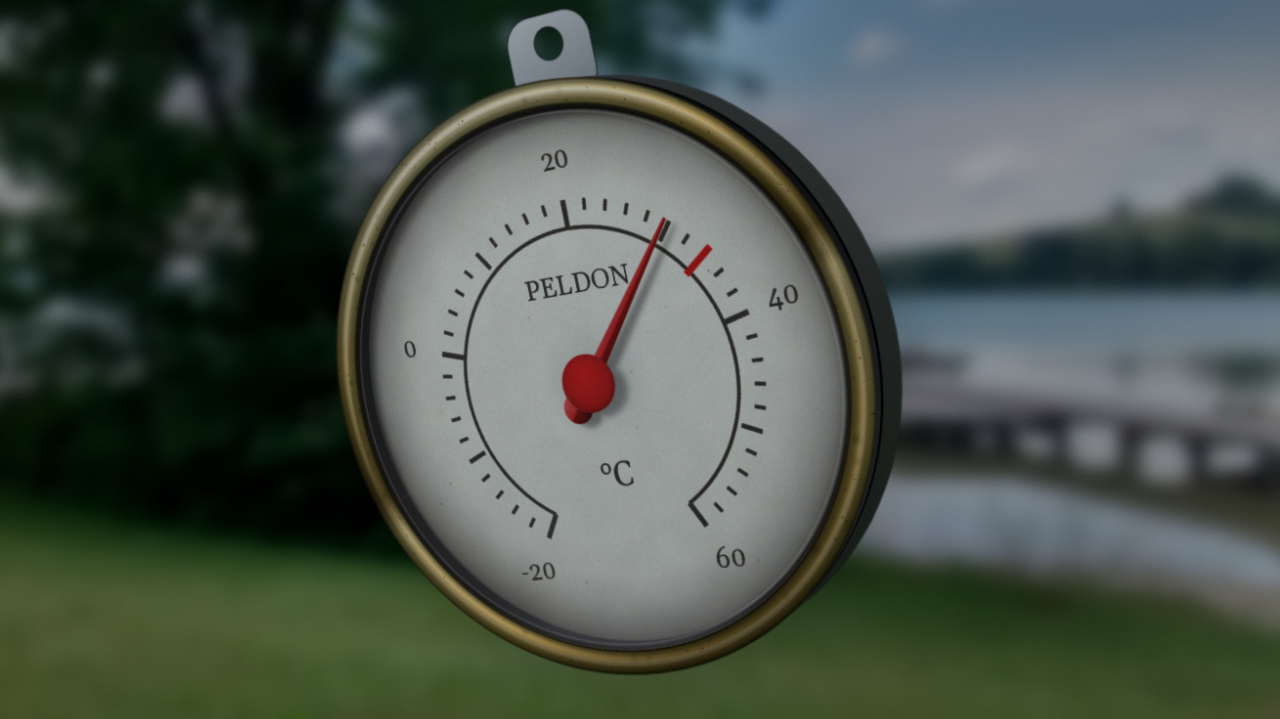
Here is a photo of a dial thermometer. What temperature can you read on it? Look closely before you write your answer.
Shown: 30 °C
